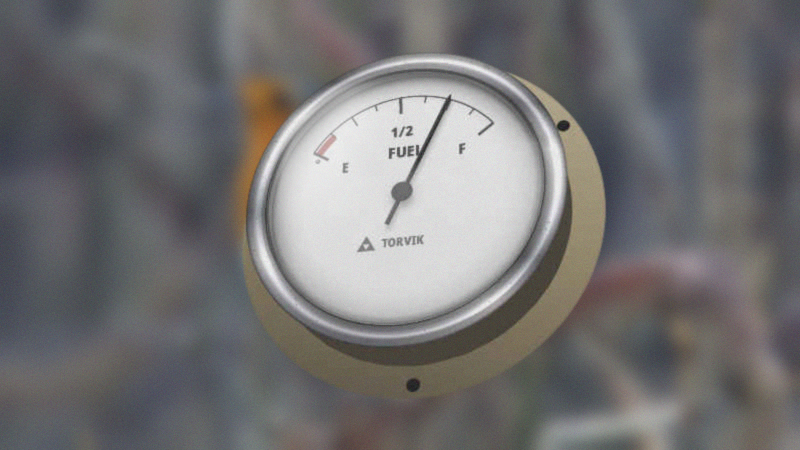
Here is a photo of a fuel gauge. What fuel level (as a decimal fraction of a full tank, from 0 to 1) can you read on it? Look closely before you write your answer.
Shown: 0.75
